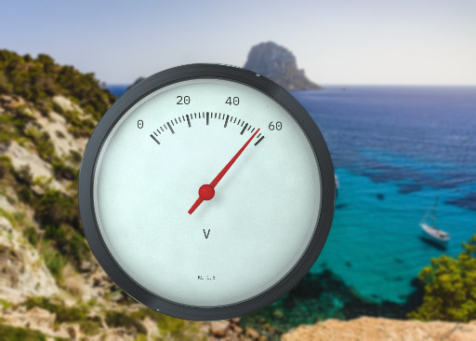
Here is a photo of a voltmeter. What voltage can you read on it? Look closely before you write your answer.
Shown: 56 V
